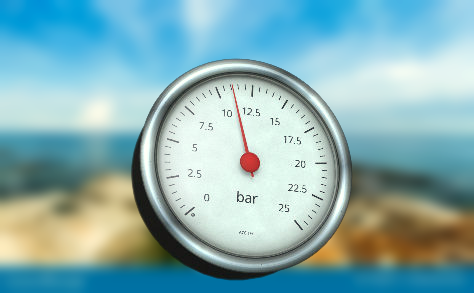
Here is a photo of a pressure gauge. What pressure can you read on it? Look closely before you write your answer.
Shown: 11 bar
